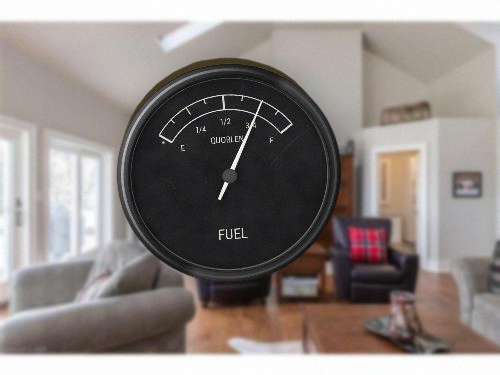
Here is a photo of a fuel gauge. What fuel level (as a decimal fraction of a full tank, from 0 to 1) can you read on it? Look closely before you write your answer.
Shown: 0.75
